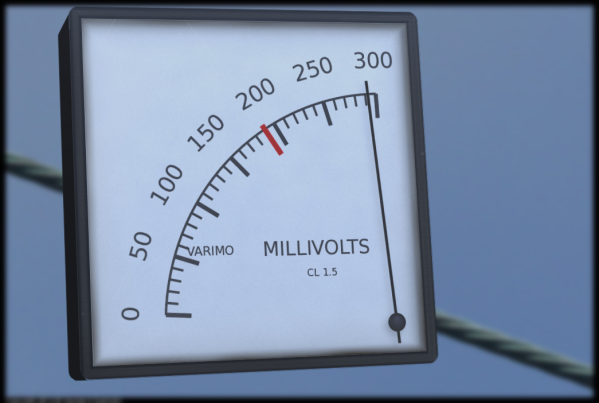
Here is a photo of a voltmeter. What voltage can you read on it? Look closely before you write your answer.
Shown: 290 mV
